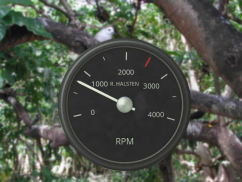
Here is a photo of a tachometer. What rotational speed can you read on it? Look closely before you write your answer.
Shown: 750 rpm
